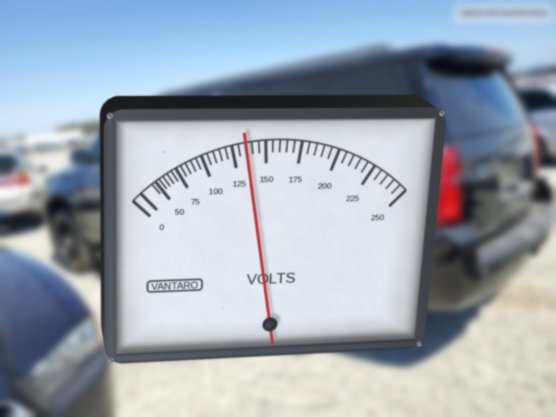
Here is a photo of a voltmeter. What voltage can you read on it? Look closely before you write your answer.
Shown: 135 V
